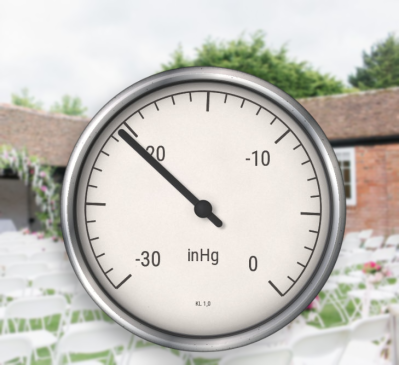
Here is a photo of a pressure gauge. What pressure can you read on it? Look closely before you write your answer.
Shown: -20.5 inHg
